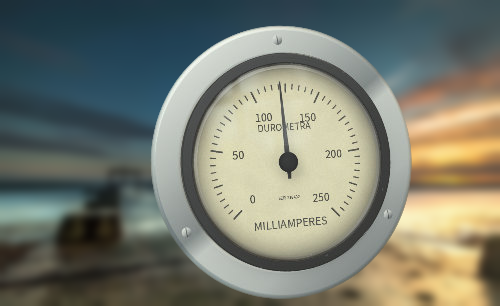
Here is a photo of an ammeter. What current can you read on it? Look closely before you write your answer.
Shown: 120 mA
